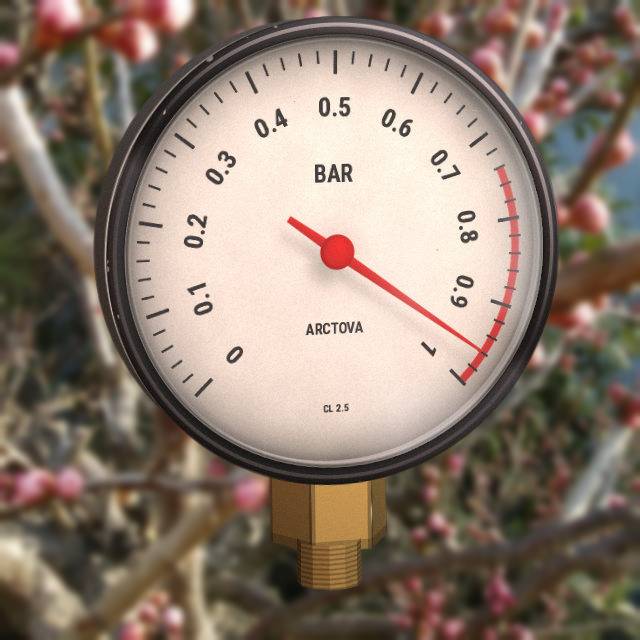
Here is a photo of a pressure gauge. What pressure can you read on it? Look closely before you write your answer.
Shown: 0.96 bar
